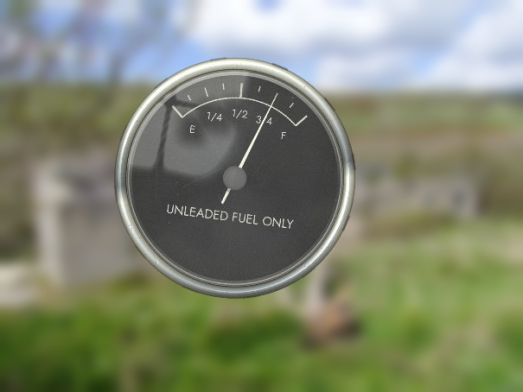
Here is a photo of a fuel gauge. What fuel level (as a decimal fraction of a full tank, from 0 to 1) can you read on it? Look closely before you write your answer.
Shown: 0.75
